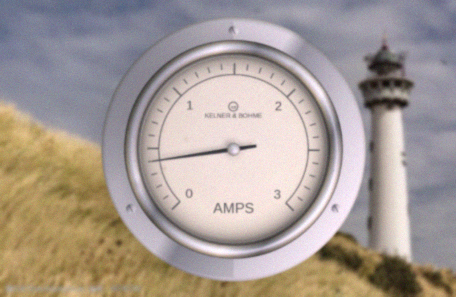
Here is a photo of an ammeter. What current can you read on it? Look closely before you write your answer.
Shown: 0.4 A
